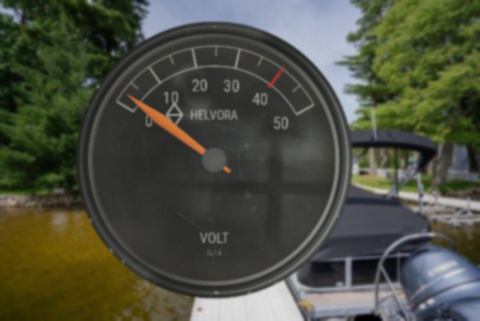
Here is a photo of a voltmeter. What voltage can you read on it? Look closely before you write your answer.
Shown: 2.5 V
